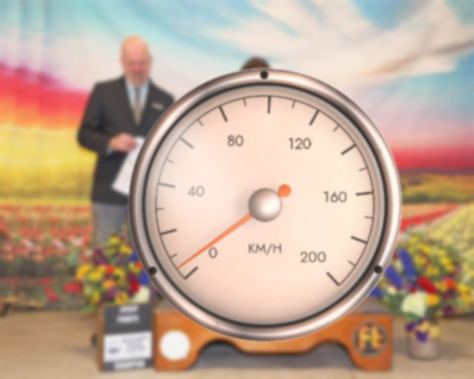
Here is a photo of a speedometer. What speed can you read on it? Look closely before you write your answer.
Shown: 5 km/h
